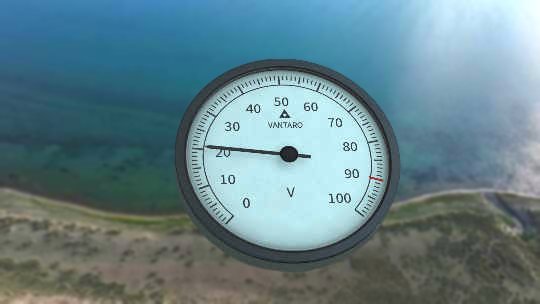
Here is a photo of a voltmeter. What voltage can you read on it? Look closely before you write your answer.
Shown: 20 V
